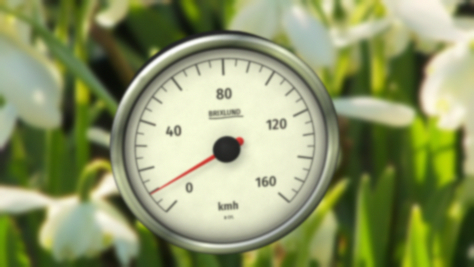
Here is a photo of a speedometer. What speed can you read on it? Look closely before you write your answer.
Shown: 10 km/h
